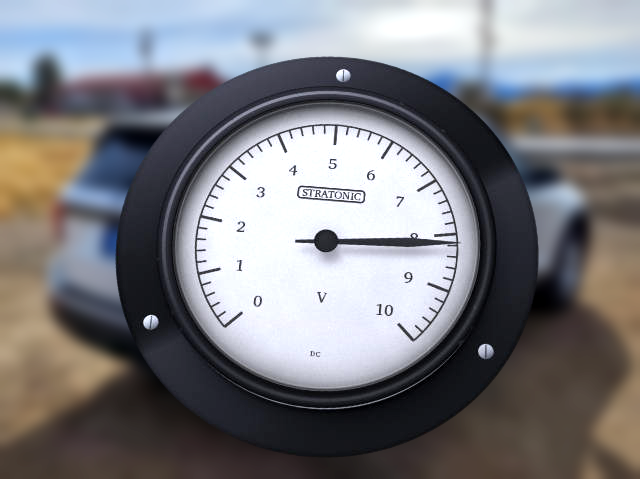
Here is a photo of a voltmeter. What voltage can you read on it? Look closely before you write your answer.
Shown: 8.2 V
